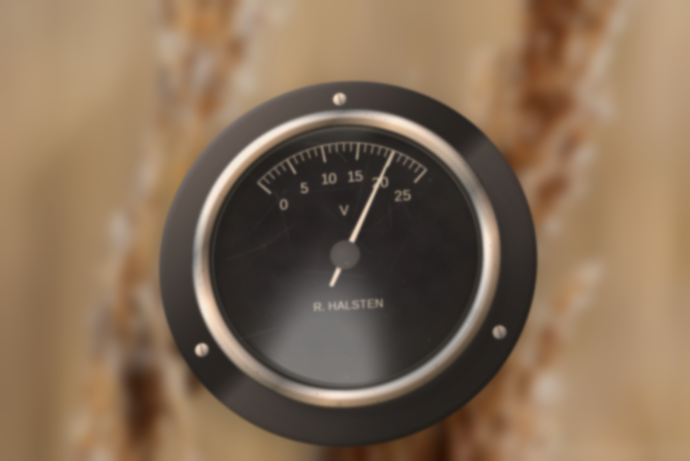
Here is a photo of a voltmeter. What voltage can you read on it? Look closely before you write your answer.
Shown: 20 V
